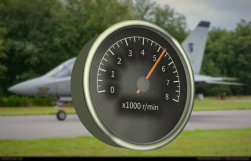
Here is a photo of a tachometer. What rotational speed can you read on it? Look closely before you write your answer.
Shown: 5250 rpm
